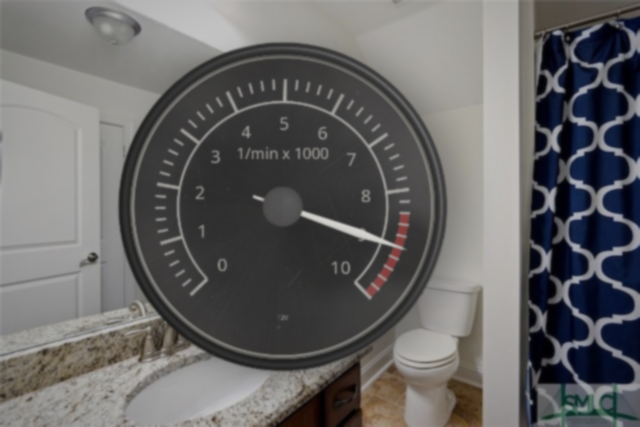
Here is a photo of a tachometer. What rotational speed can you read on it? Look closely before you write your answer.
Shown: 9000 rpm
